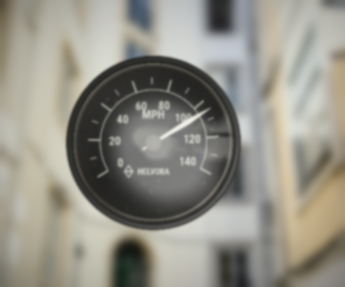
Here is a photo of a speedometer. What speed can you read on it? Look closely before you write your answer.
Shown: 105 mph
